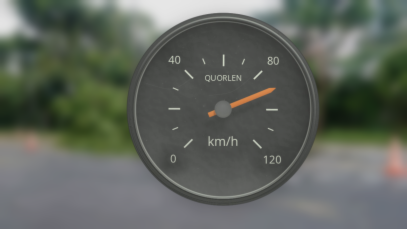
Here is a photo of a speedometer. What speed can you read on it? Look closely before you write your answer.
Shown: 90 km/h
